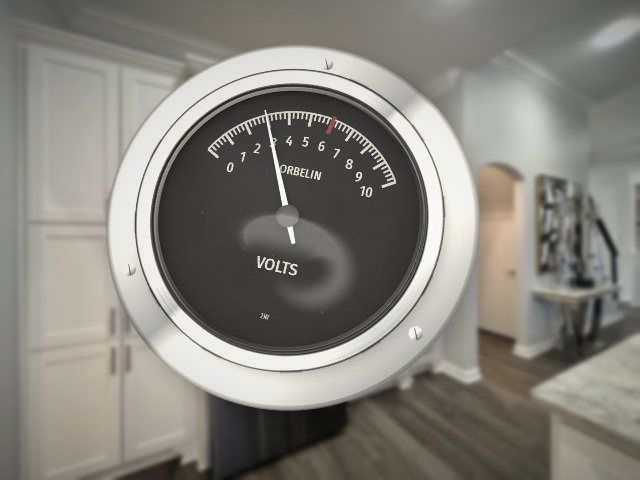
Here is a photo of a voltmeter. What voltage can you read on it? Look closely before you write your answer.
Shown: 3 V
